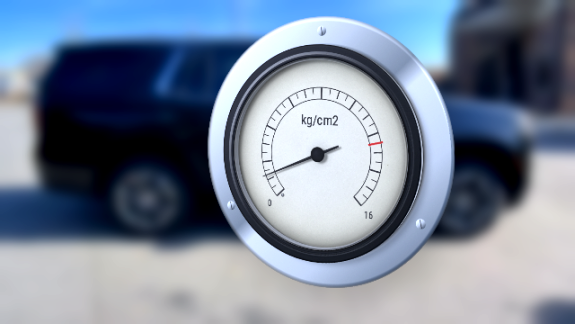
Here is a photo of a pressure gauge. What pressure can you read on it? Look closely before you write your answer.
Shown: 1.25 kg/cm²
